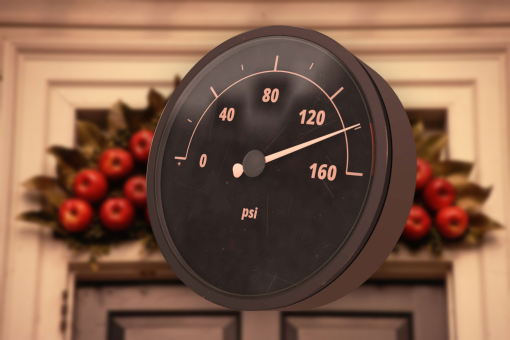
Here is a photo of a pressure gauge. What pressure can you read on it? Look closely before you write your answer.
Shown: 140 psi
